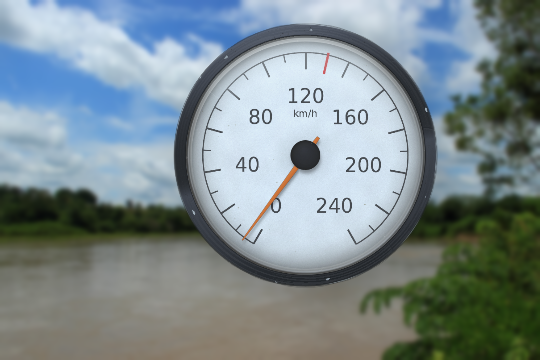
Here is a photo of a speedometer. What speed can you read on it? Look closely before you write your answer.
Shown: 5 km/h
